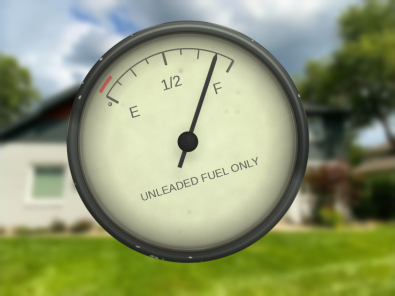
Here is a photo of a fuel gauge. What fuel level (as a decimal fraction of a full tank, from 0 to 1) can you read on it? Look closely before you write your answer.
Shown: 0.875
